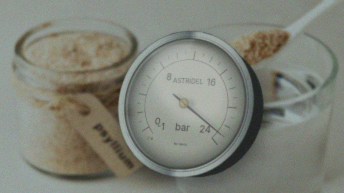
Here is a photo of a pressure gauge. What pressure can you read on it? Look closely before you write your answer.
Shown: 23 bar
